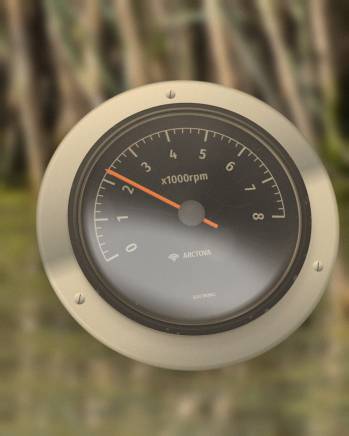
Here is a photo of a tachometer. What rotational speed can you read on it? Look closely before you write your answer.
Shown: 2200 rpm
